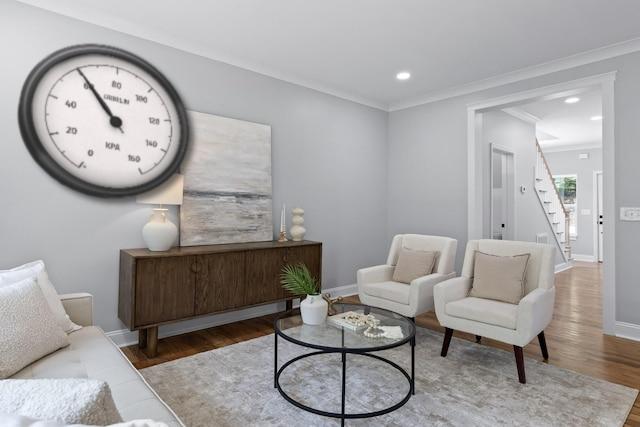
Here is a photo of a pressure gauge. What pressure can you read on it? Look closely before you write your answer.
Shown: 60 kPa
